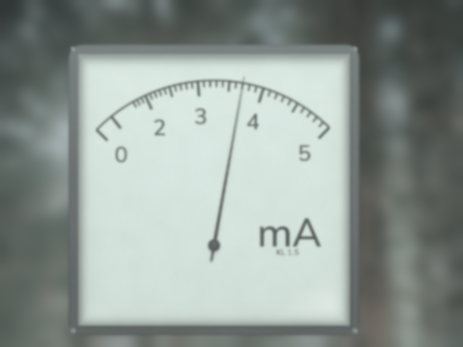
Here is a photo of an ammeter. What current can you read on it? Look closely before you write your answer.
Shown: 3.7 mA
